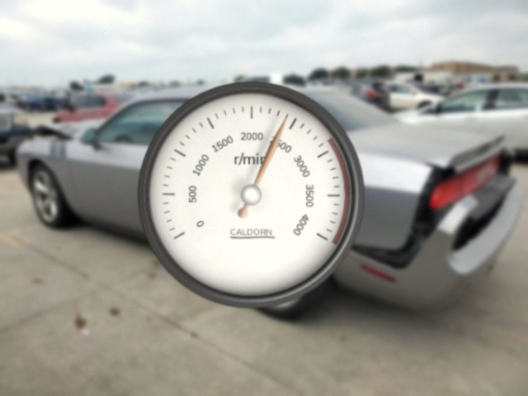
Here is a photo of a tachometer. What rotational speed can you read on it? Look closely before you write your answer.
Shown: 2400 rpm
